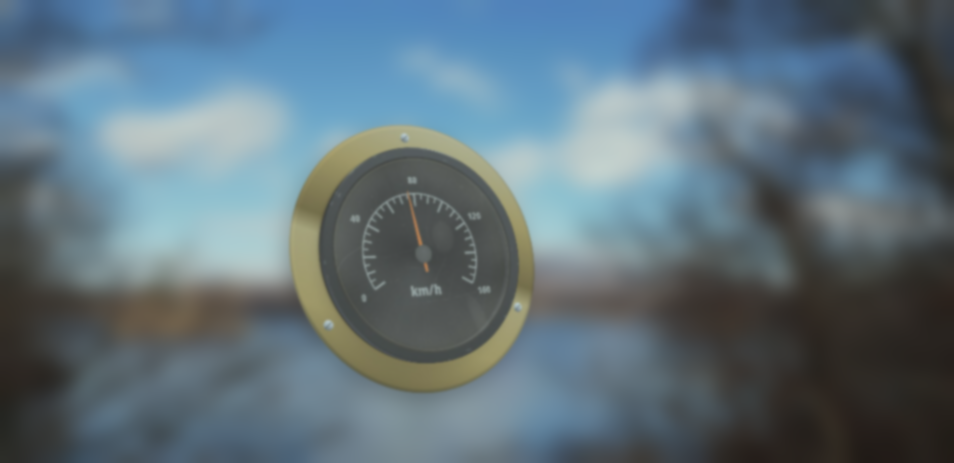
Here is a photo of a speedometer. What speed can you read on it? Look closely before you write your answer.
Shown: 75 km/h
